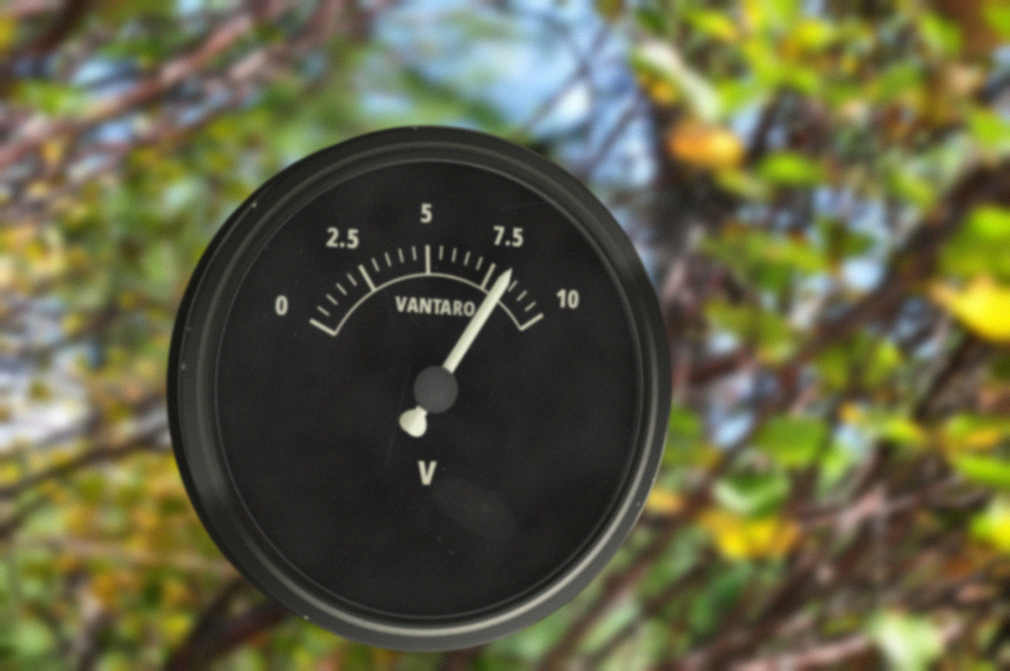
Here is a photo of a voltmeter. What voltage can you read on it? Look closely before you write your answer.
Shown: 8 V
